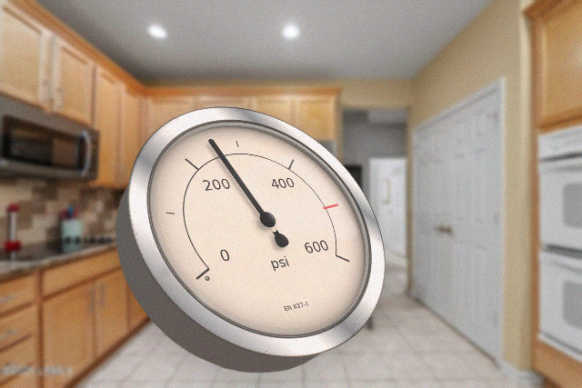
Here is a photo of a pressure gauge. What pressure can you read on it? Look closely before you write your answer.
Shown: 250 psi
